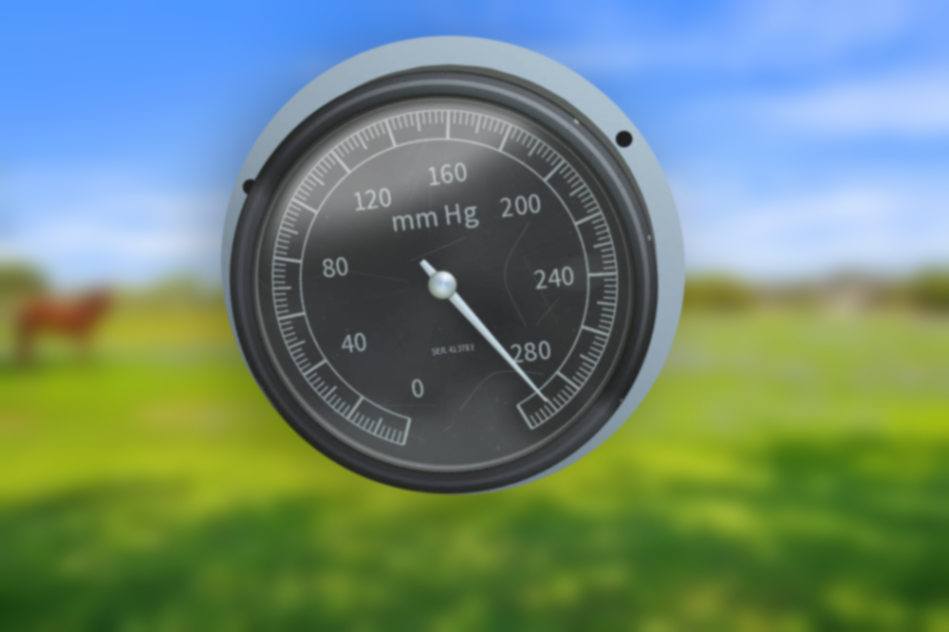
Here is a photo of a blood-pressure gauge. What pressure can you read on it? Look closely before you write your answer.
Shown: 290 mmHg
